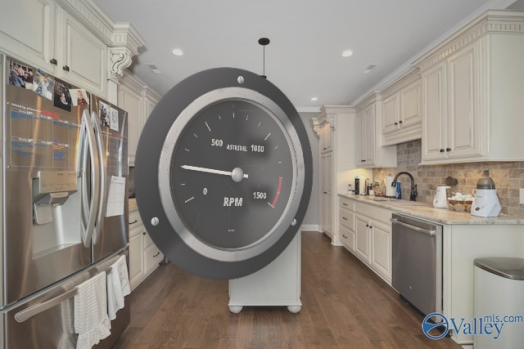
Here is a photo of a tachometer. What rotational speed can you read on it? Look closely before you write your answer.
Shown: 200 rpm
